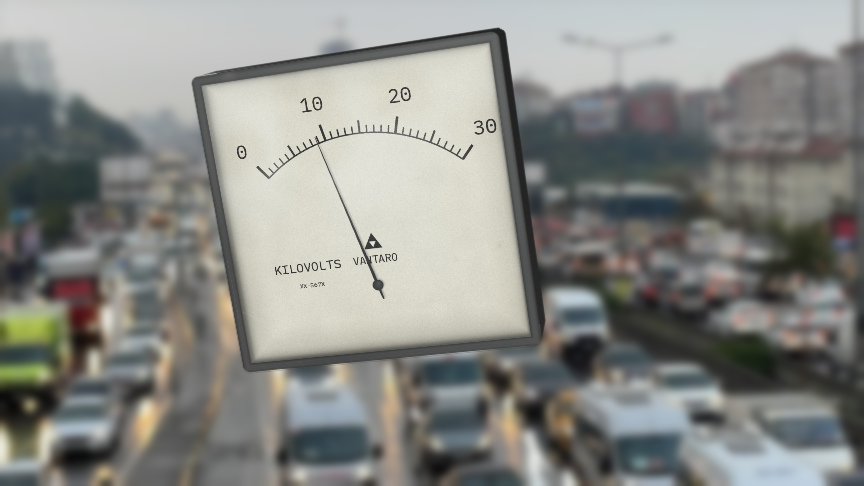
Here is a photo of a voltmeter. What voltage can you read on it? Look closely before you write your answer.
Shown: 9 kV
